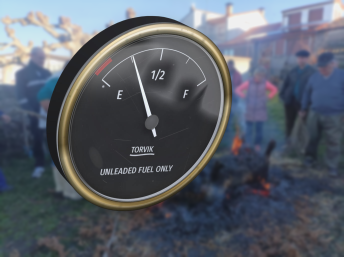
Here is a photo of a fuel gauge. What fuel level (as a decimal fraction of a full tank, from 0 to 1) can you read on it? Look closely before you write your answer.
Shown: 0.25
